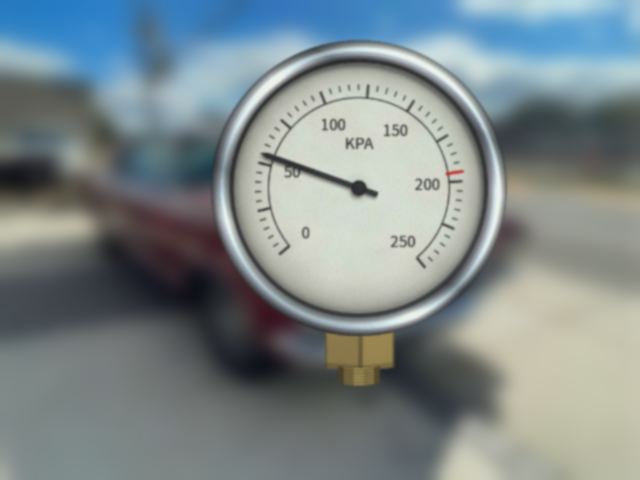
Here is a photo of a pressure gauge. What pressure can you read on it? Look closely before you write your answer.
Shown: 55 kPa
